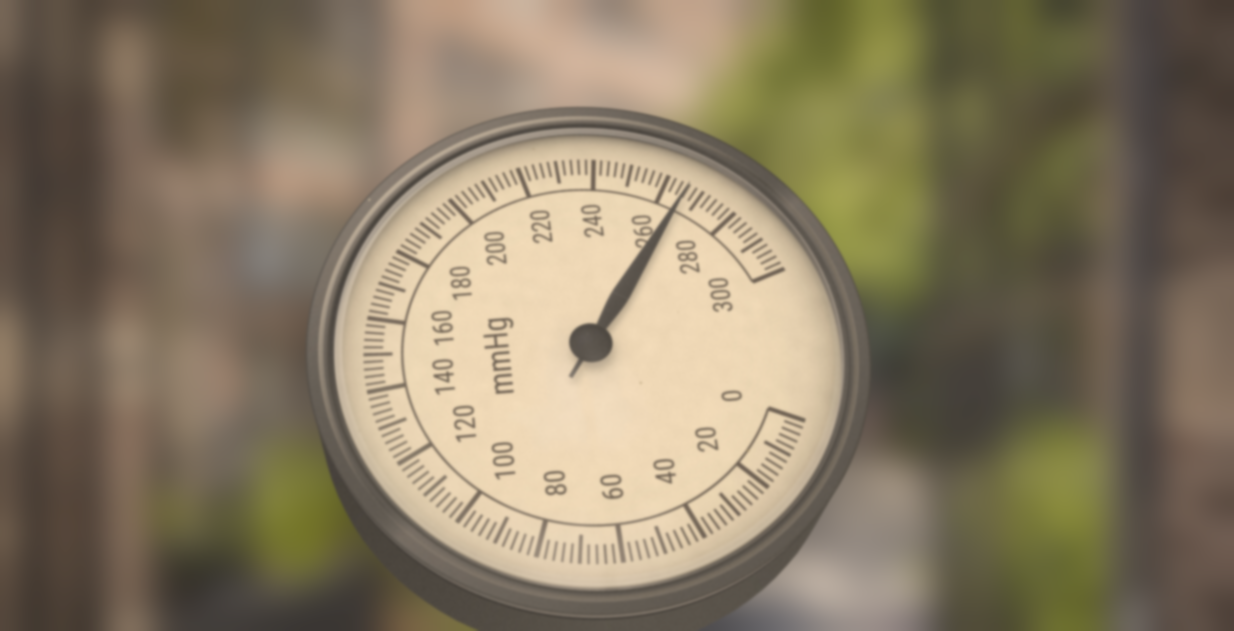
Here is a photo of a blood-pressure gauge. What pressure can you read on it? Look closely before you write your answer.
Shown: 266 mmHg
